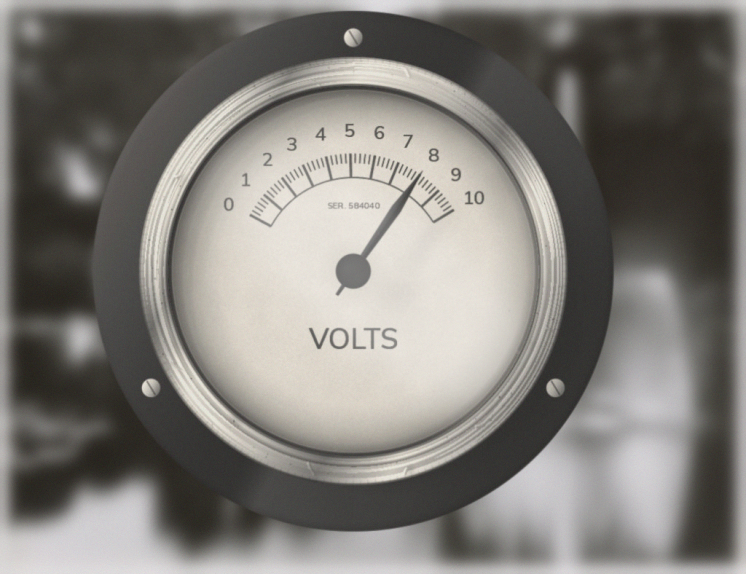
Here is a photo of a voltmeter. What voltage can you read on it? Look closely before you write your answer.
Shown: 8 V
